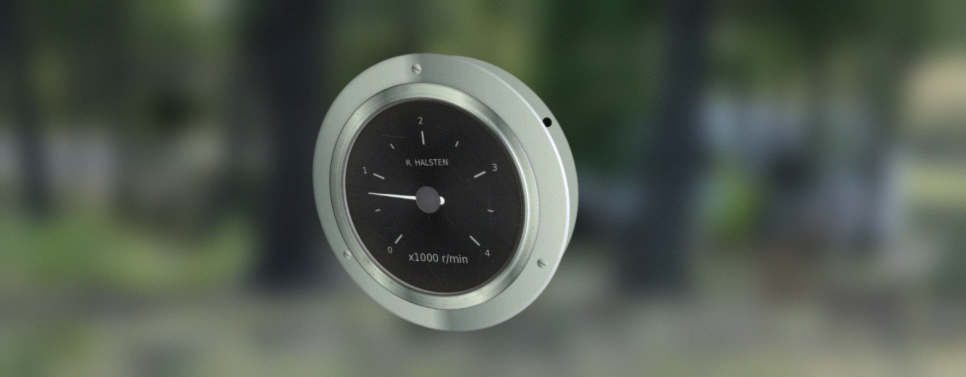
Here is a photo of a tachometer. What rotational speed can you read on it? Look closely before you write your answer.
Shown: 750 rpm
